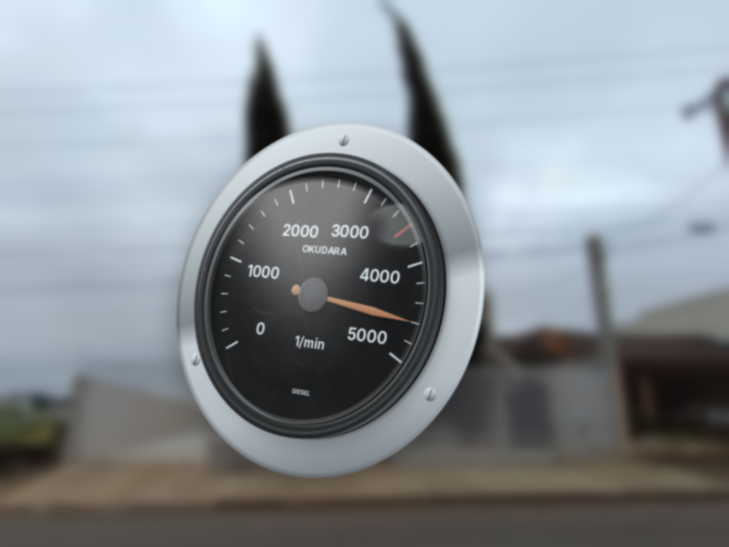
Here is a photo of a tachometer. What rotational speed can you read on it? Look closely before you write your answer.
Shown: 4600 rpm
